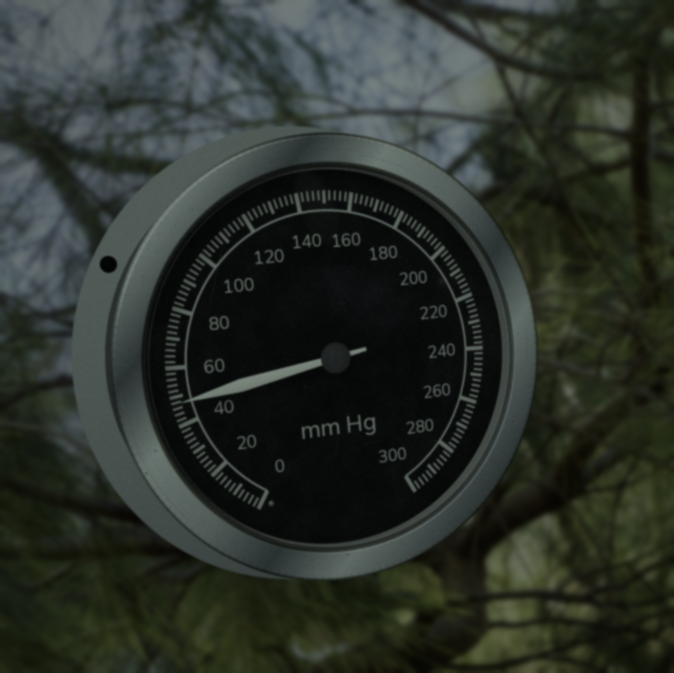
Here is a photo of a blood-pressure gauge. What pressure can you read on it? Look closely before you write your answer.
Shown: 48 mmHg
